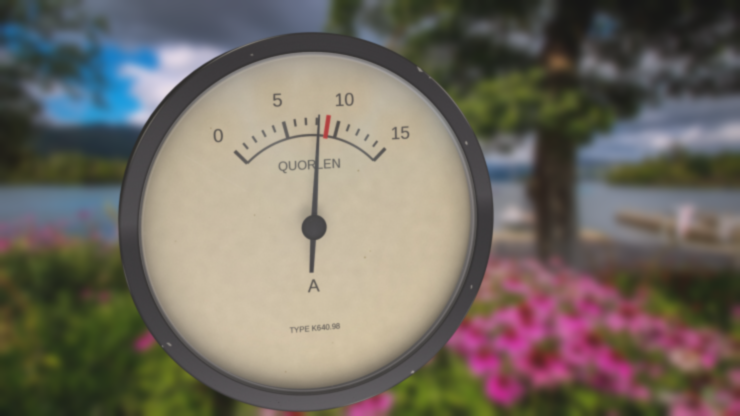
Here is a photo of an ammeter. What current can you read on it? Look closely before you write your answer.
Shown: 8 A
